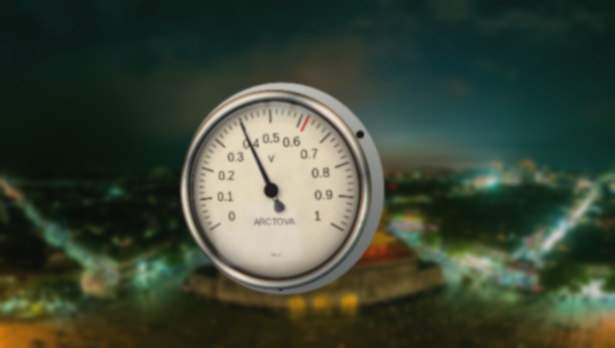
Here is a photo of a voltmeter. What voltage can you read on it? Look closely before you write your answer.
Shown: 0.4 V
